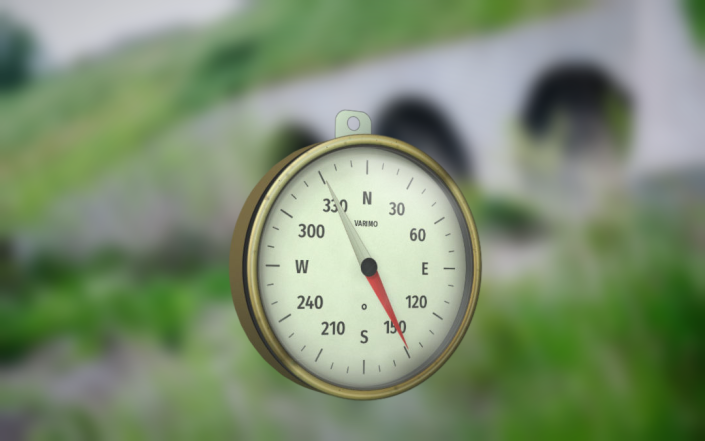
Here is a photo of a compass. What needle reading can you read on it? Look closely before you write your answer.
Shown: 150 °
